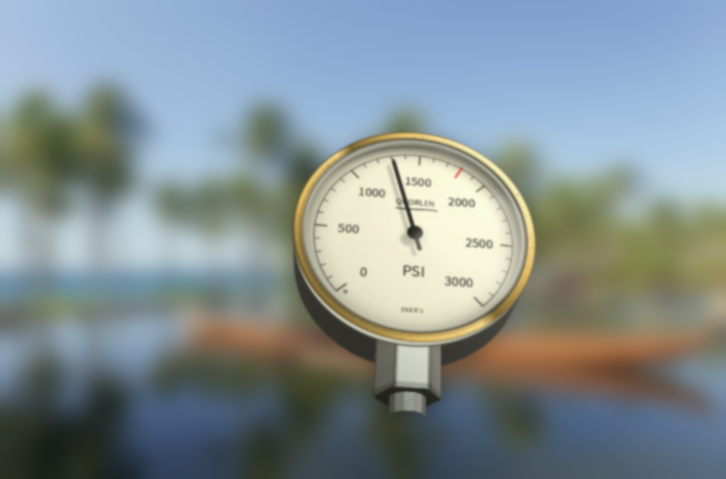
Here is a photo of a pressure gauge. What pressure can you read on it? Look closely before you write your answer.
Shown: 1300 psi
